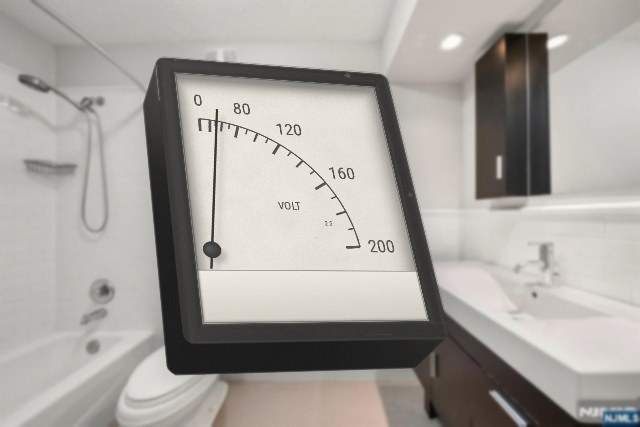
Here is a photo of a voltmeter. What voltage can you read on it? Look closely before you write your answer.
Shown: 50 V
